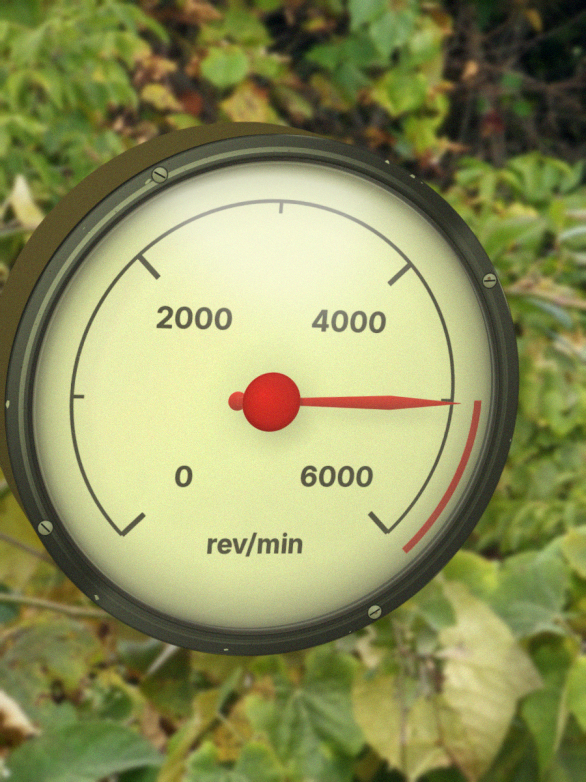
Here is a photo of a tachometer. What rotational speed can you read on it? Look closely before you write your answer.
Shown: 5000 rpm
